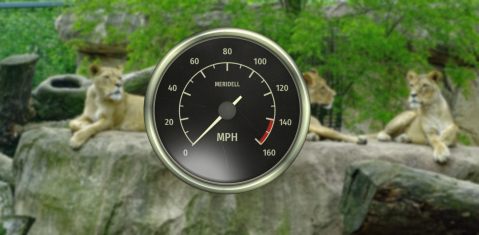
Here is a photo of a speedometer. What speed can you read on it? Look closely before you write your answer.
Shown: 0 mph
